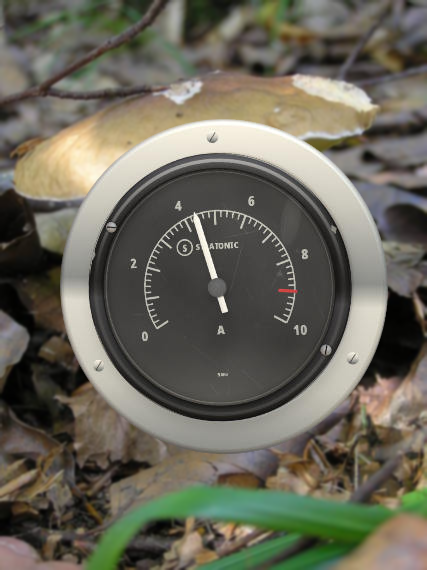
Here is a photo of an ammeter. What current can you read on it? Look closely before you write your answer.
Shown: 4.4 A
